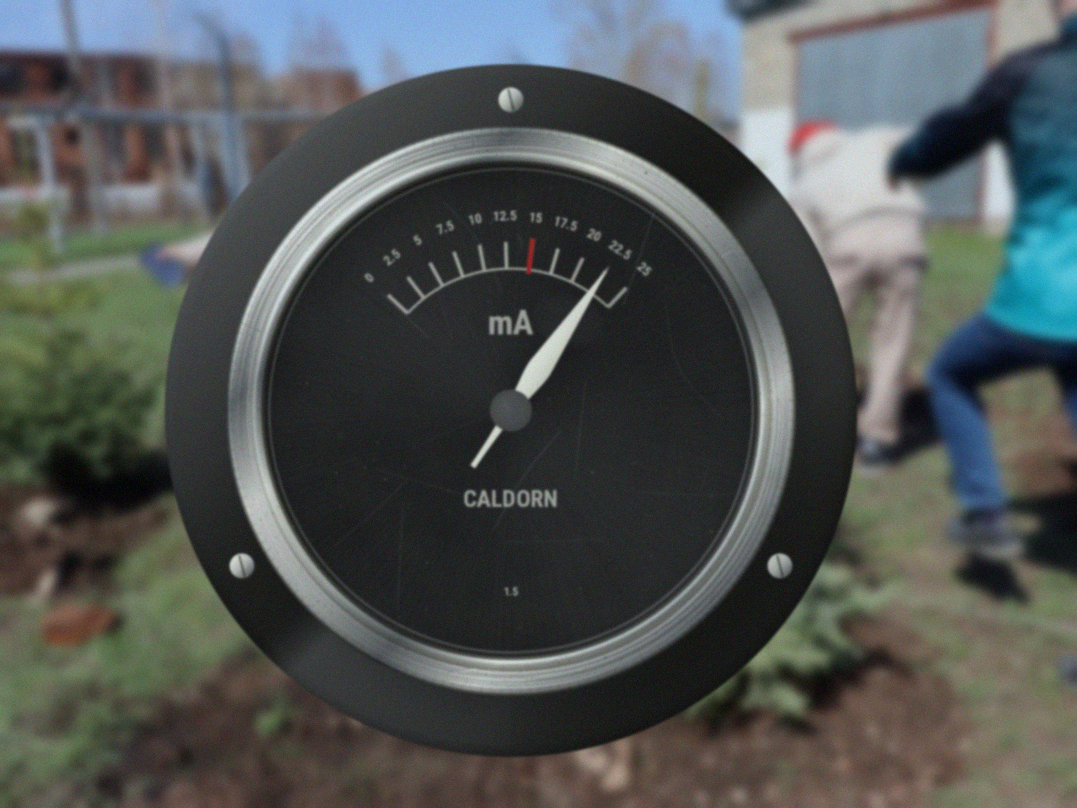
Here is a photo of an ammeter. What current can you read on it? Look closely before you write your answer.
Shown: 22.5 mA
